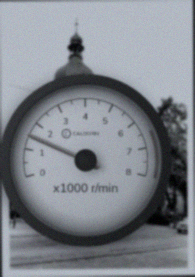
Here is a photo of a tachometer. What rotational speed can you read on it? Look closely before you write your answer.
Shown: 1500 rpm
